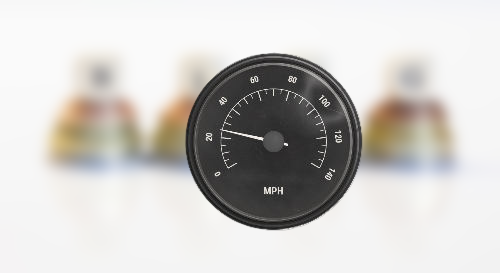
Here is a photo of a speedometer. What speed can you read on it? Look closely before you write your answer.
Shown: 25 mph
